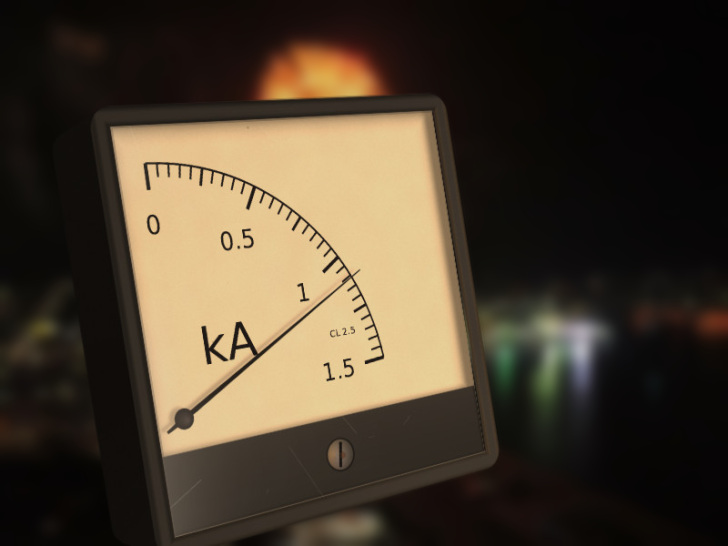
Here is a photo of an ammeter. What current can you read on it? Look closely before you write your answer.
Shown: 1.1 kA
